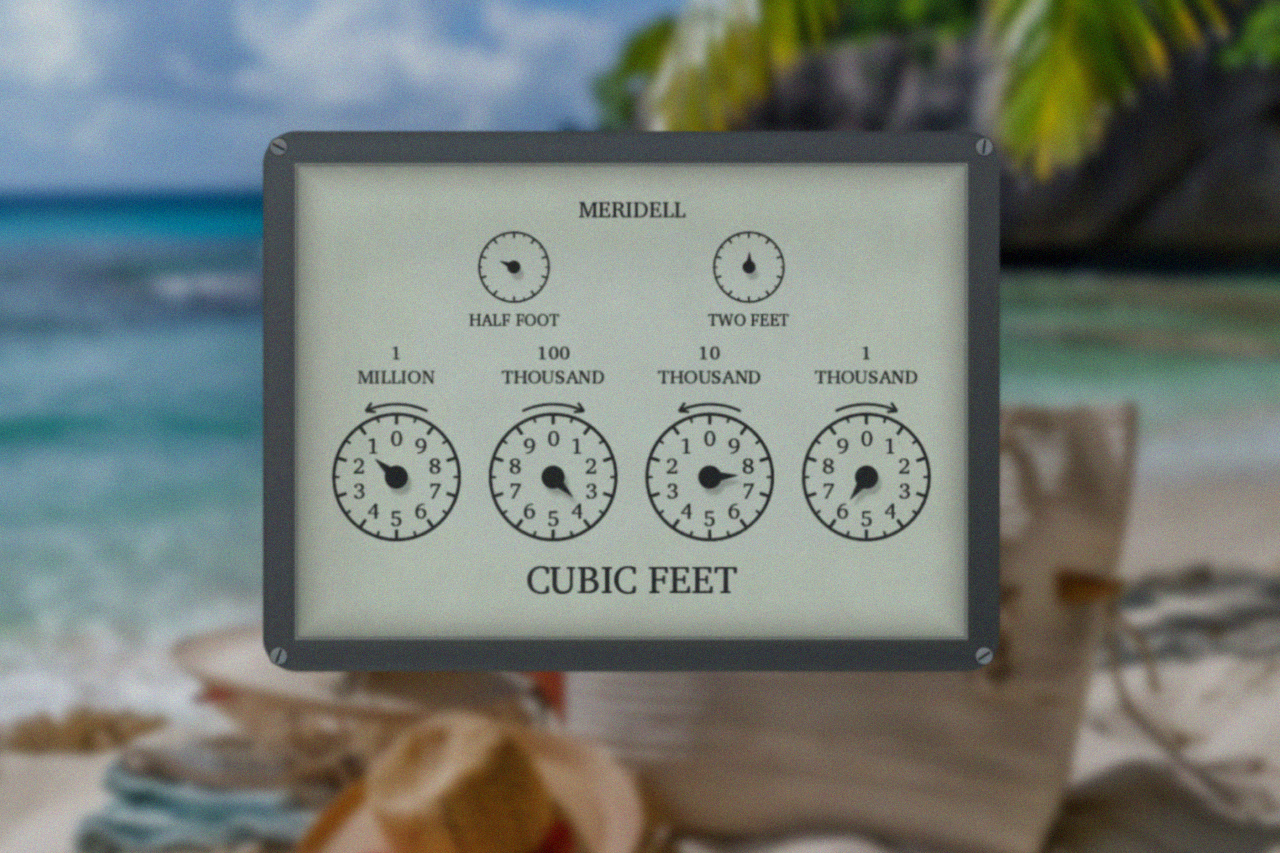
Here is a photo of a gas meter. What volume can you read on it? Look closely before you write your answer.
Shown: 137600 ft³
